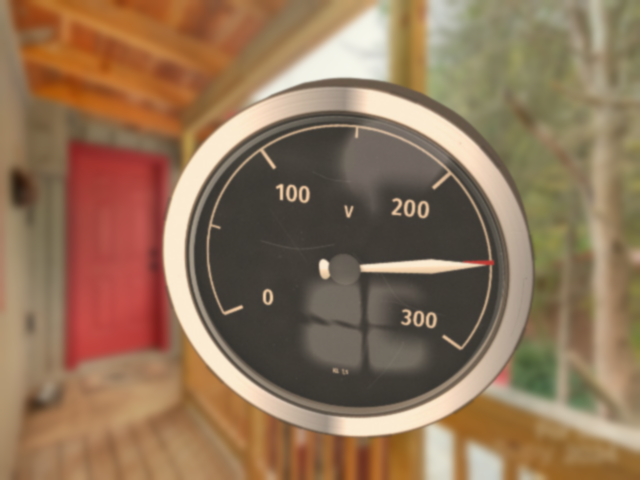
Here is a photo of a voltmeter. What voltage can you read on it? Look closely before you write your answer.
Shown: 250 V
